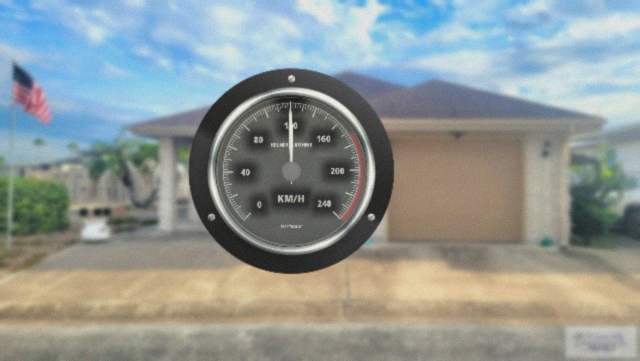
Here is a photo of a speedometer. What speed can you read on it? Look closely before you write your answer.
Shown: 120 km/h
